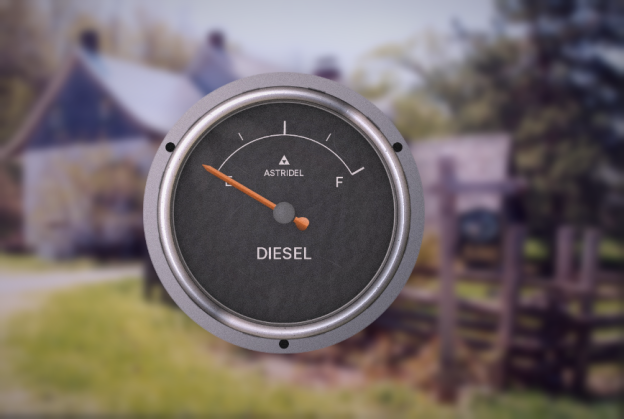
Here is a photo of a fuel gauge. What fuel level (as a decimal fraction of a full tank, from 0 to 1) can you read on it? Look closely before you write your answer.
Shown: 0
